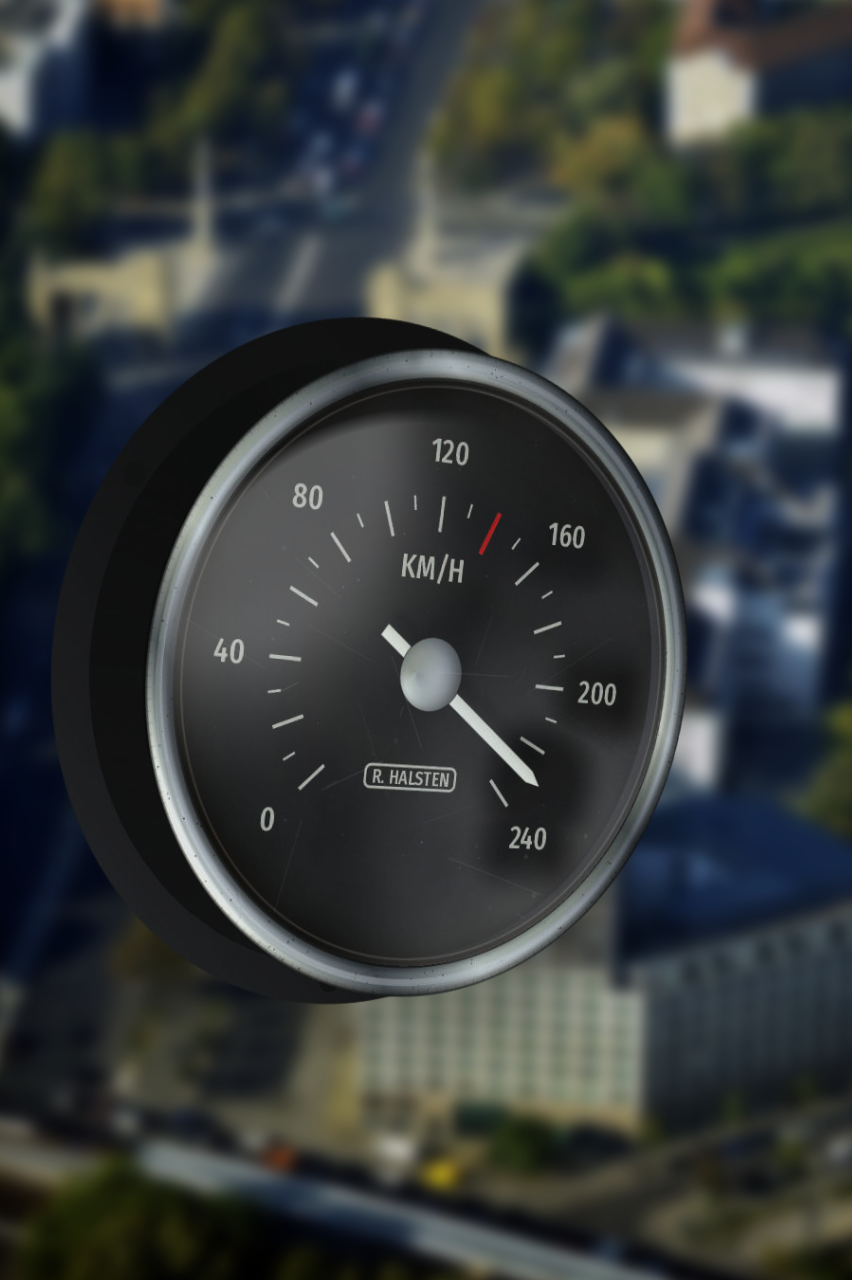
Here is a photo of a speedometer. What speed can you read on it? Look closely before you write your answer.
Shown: 230 km/h
